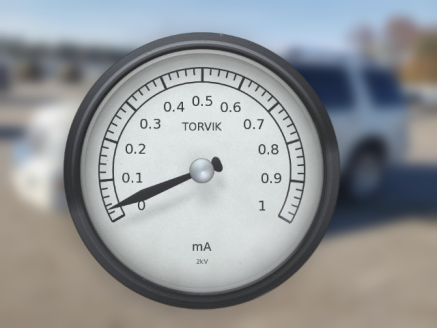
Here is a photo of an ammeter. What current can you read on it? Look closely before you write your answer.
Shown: 0.03 mA
